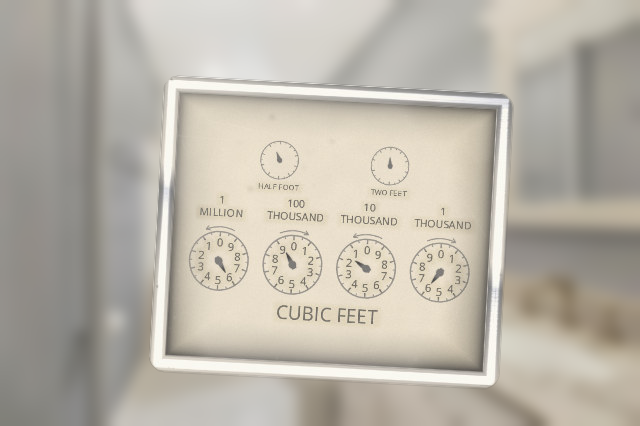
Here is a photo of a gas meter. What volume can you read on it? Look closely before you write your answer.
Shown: 591600 ft³
